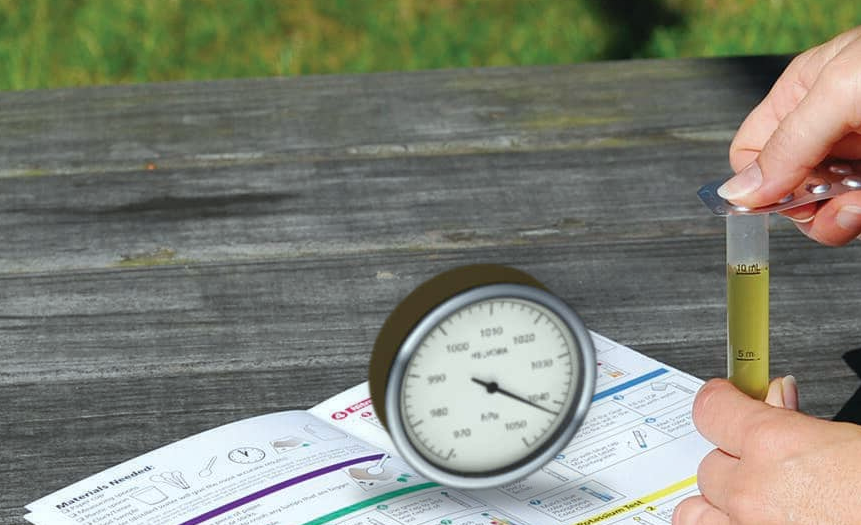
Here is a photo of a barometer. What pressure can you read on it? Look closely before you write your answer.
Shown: 1042 hPa
